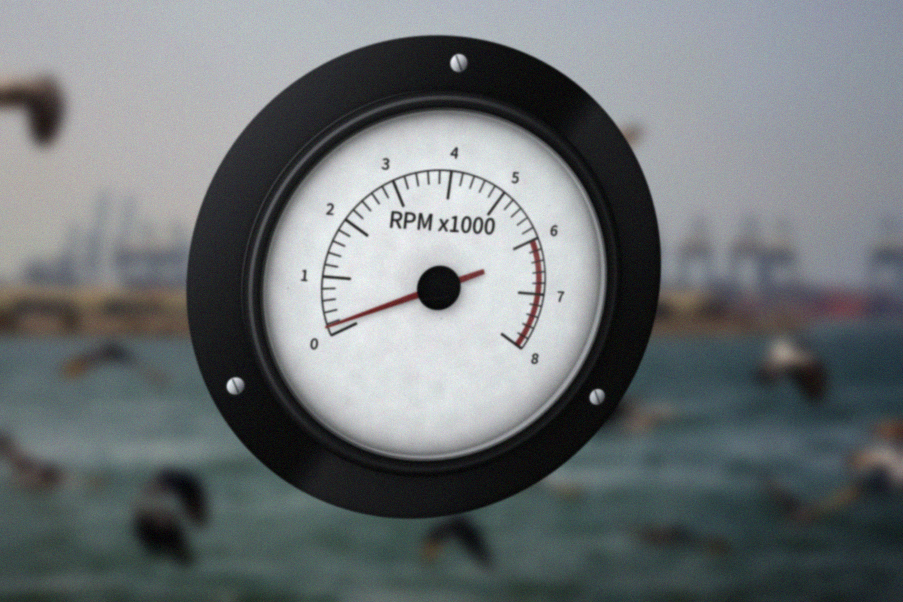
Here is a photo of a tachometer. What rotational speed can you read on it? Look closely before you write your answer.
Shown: 200 rpm
